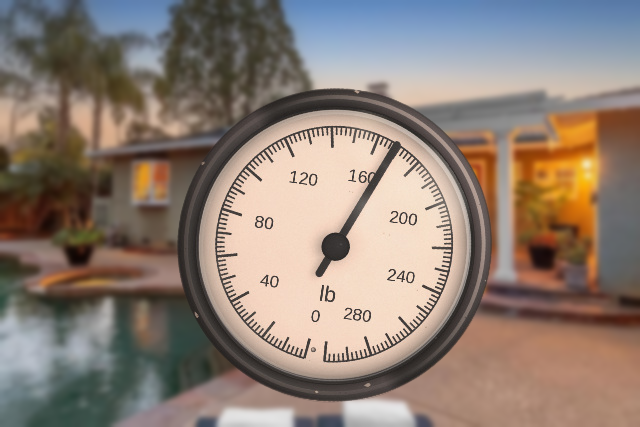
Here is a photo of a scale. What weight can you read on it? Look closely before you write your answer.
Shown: 168 lb
